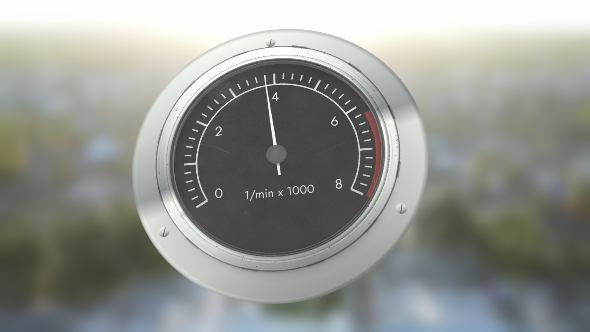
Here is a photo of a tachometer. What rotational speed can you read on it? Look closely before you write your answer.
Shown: 3800 rpm
